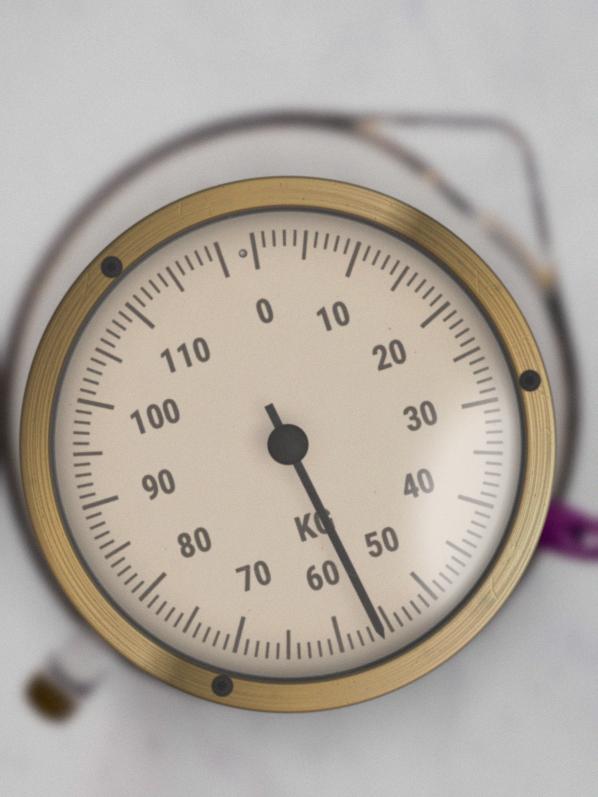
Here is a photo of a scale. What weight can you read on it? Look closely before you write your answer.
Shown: 56 kg
